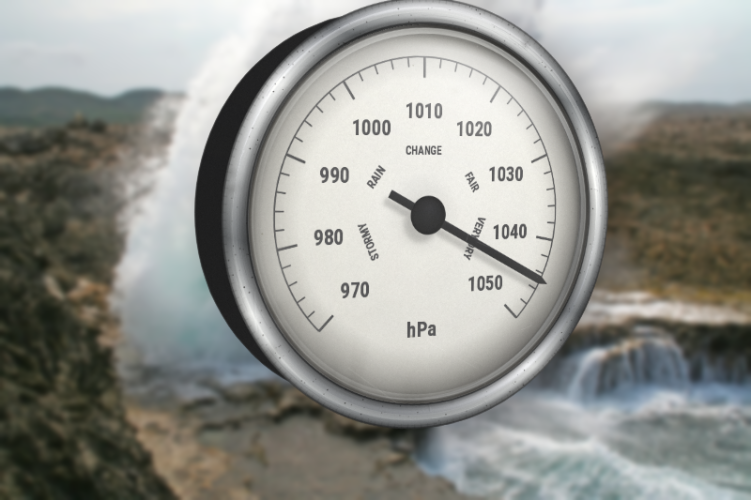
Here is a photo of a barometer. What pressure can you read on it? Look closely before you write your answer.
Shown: 1045 hPa
